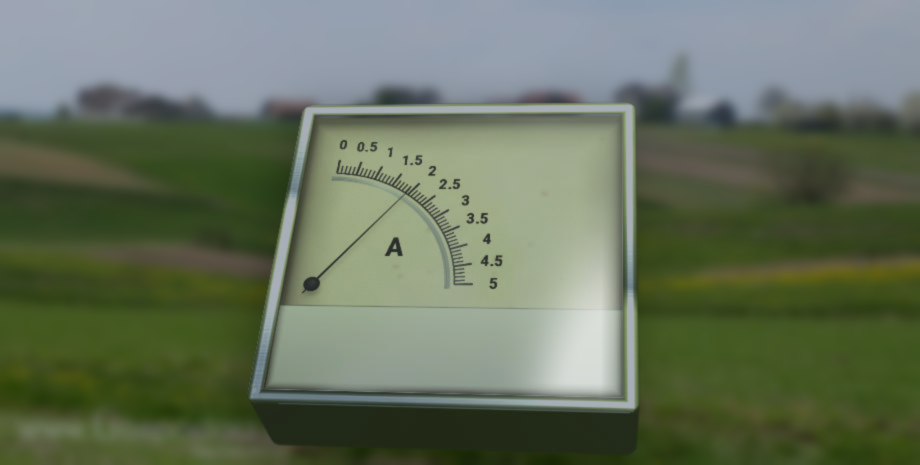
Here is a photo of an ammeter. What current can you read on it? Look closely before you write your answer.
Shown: 2 A
